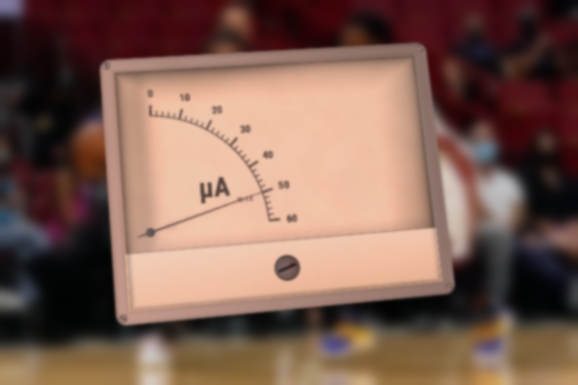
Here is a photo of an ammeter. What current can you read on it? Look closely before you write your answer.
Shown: 50 µA
